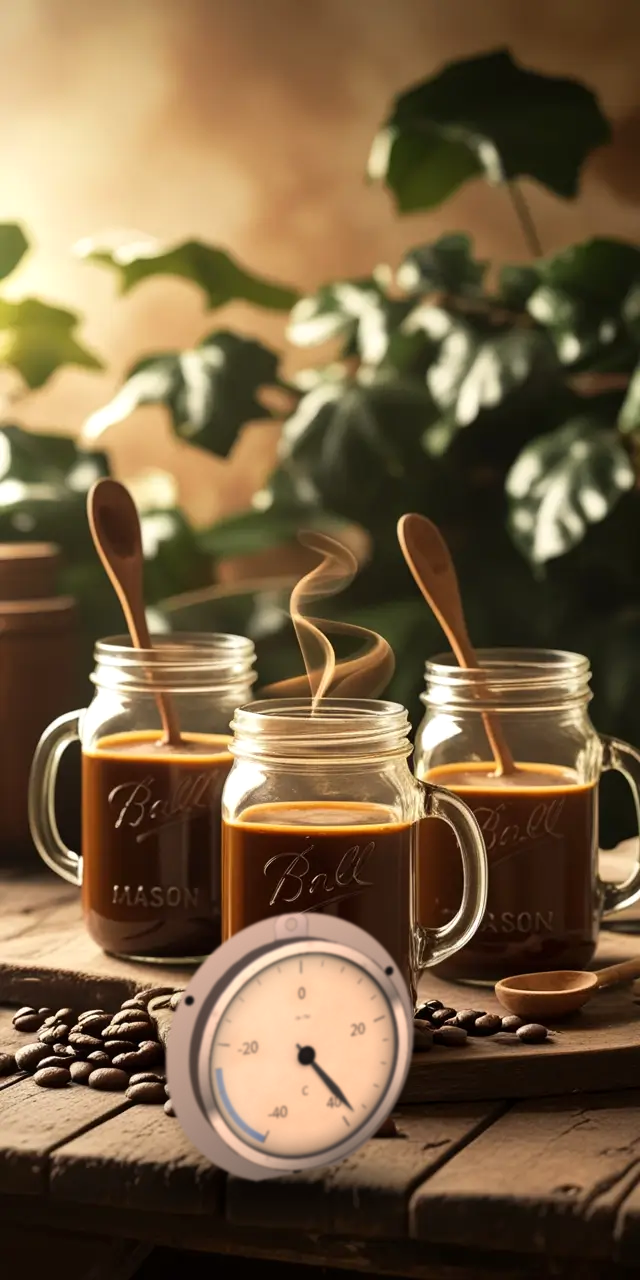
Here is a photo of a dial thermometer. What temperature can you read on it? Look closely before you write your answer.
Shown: 38 °C
